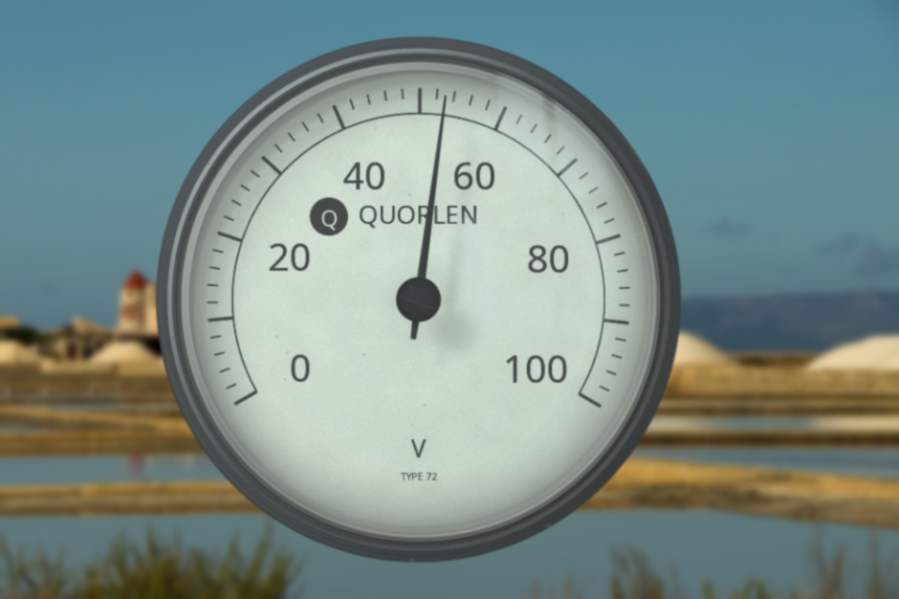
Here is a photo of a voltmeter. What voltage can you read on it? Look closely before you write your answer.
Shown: 53 V
